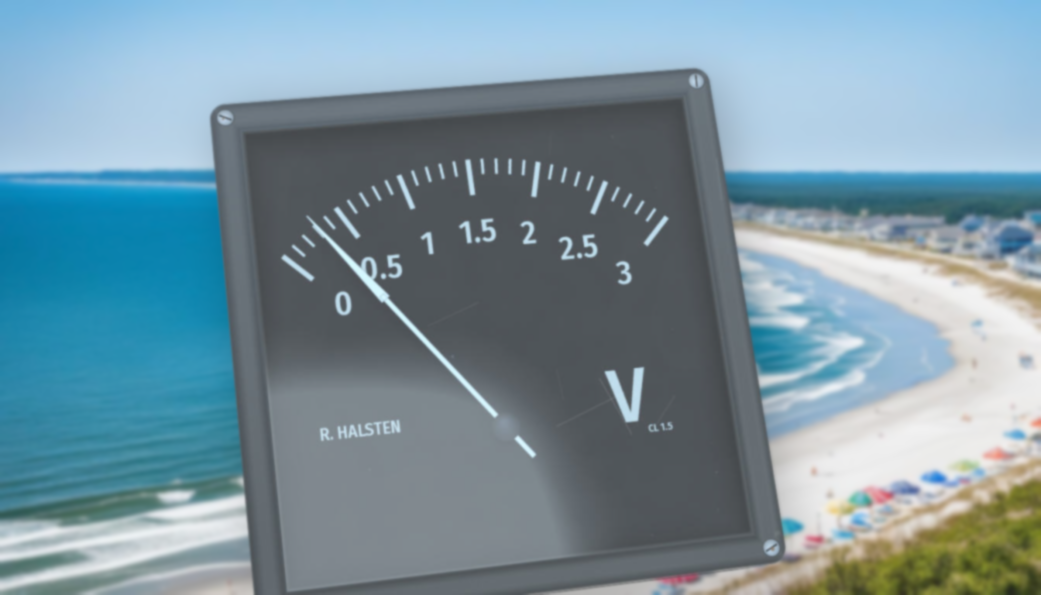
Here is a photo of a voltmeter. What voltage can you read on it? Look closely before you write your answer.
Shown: 0.3 V
